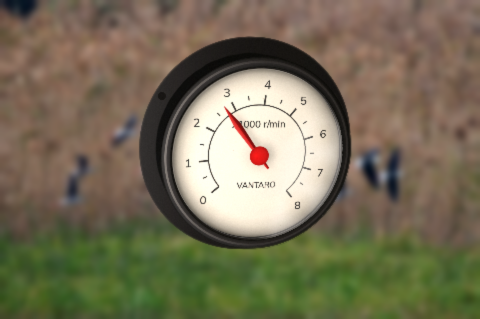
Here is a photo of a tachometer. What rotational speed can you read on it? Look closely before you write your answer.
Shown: 2750 rpm
